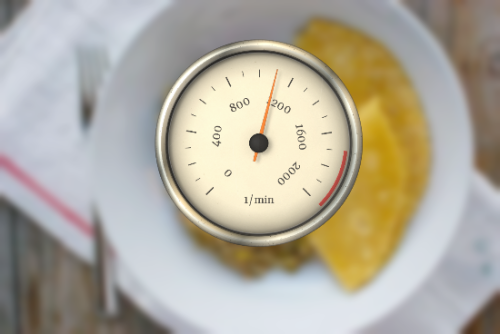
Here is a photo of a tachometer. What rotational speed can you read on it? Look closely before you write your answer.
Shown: 1100 rpm
